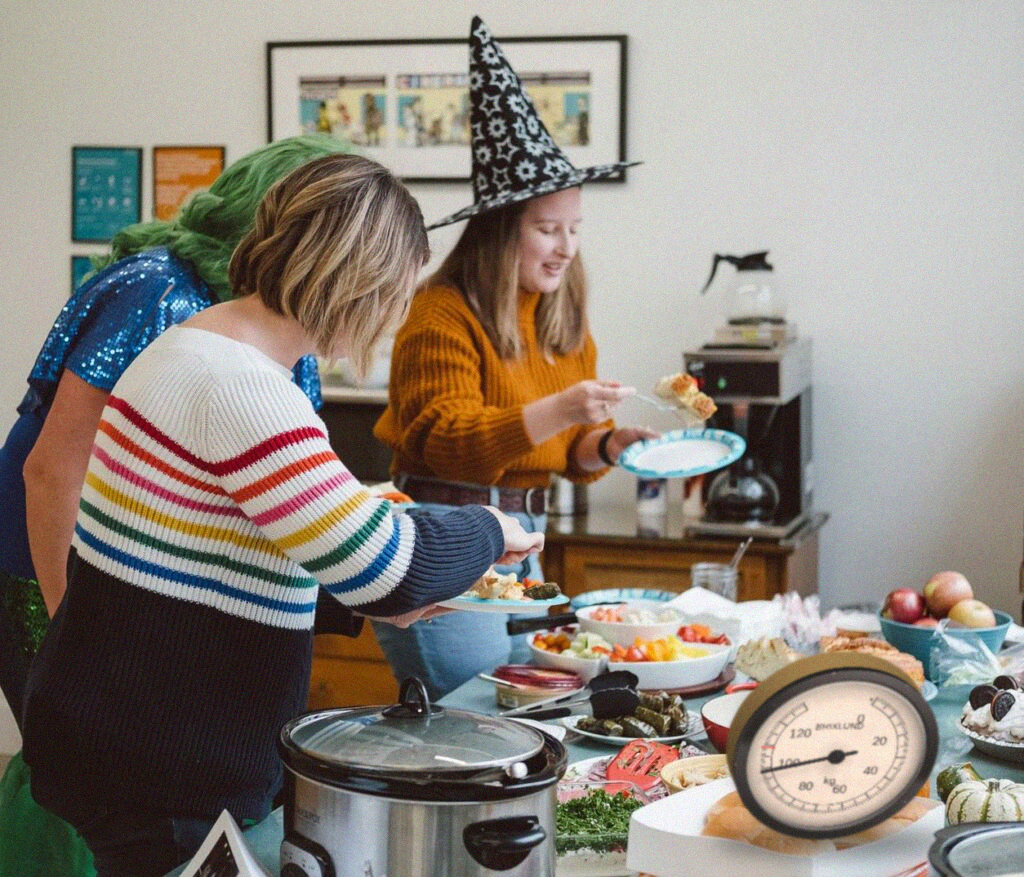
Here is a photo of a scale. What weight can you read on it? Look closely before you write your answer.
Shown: 100 kg
